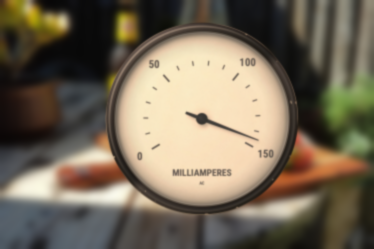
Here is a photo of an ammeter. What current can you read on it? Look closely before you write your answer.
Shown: 145 mA
